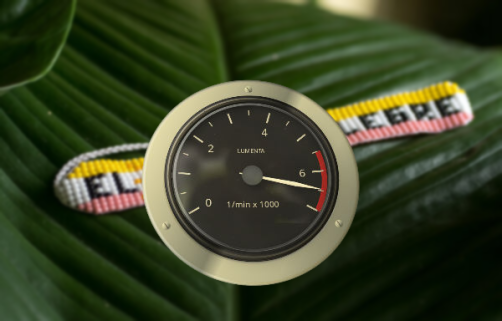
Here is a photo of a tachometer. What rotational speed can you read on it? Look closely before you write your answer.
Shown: 6500 rpm
